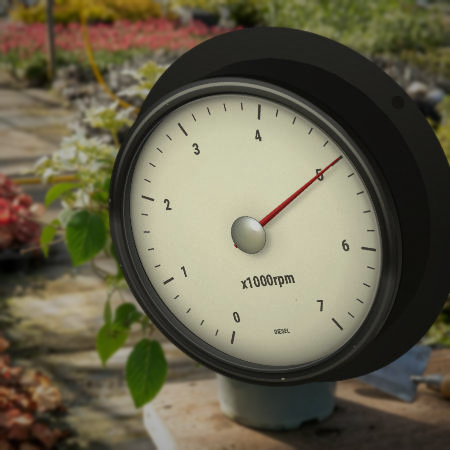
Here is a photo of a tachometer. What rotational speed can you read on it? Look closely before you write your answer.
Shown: 5000 rpm
